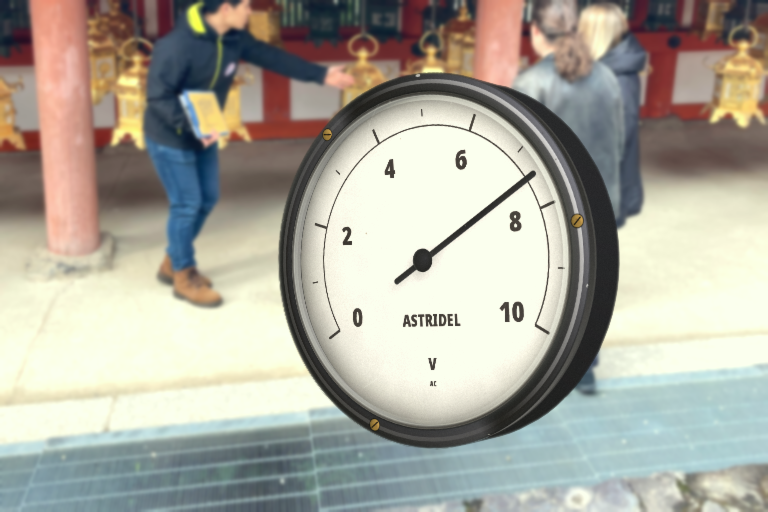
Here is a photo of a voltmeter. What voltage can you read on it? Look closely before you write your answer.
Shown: 7.5 V
